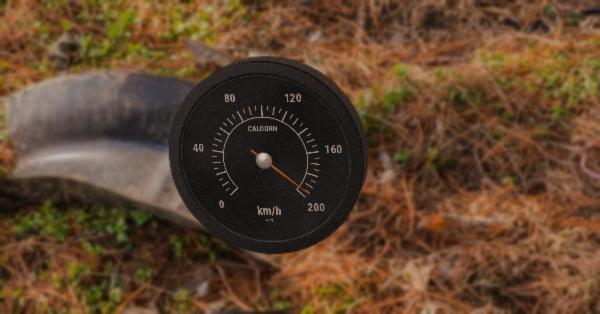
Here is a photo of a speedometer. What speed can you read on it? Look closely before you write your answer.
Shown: 195 km/h
